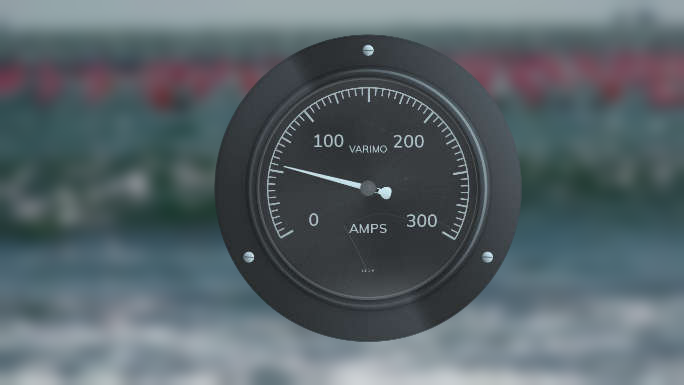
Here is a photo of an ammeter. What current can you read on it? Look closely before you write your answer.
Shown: 55 A
